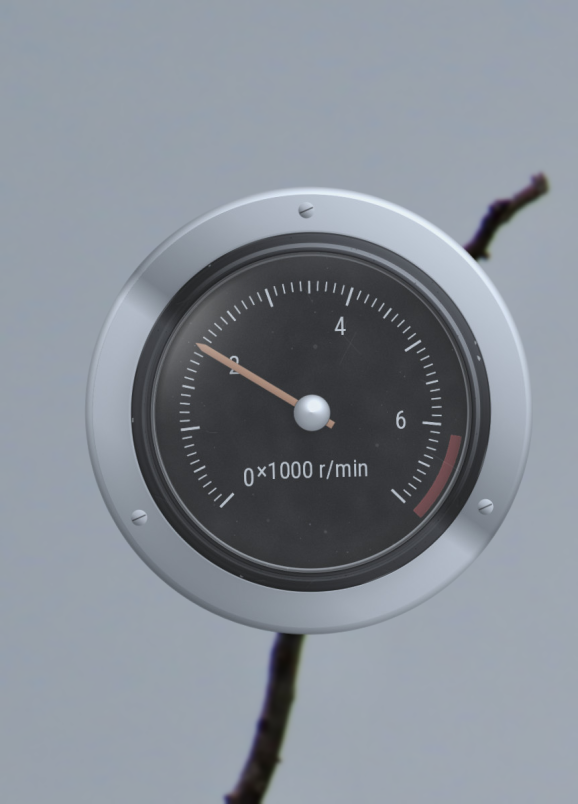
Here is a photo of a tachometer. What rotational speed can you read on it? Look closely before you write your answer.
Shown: 2000 rpm
